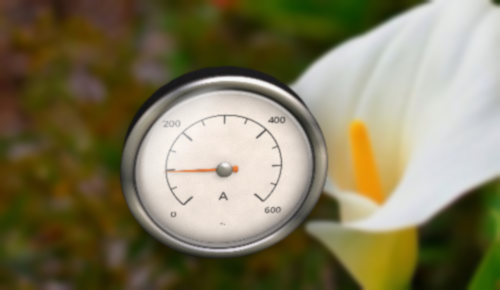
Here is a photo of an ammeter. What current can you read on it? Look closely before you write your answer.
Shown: 100 A
